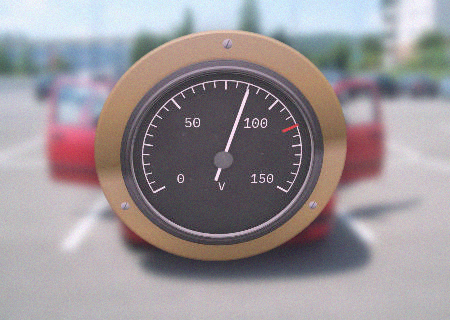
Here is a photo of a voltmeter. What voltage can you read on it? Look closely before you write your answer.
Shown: 85 V
